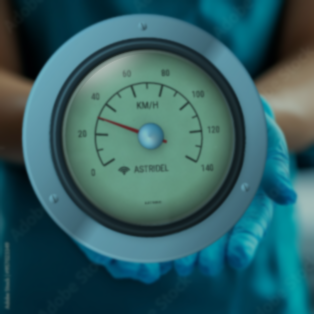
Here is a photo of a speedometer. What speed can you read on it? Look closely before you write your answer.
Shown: 30 km/h
